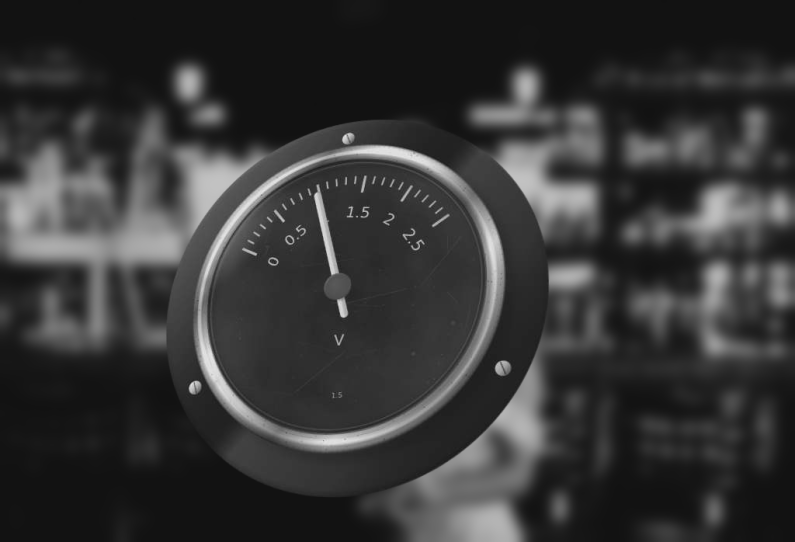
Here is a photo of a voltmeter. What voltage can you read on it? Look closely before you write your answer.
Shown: 1 V
